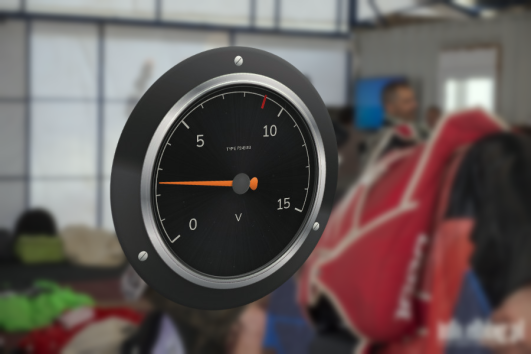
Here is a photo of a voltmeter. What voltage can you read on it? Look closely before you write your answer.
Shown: 2.5 V
